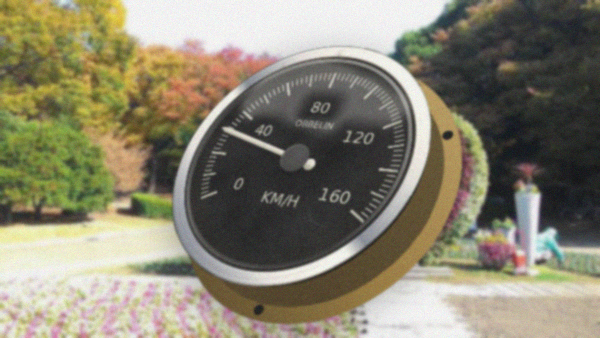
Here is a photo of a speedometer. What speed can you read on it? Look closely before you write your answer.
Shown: 30 km/h
